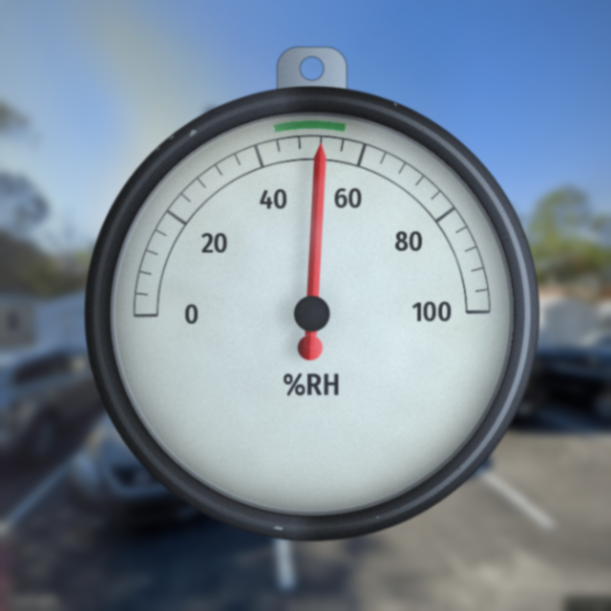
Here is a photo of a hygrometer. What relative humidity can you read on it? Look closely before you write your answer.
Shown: 52 %
